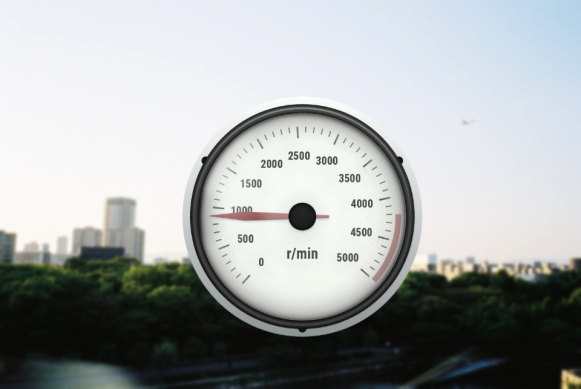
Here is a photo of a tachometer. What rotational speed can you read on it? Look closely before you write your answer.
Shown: 900 rpm
